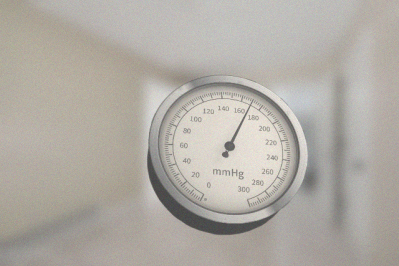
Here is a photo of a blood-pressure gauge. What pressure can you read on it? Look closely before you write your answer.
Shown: 170 mmHg
